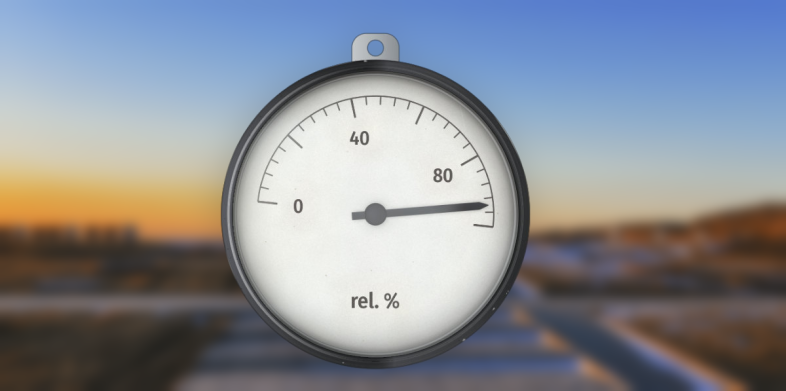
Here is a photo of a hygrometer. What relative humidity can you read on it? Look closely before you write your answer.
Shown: 94 %
